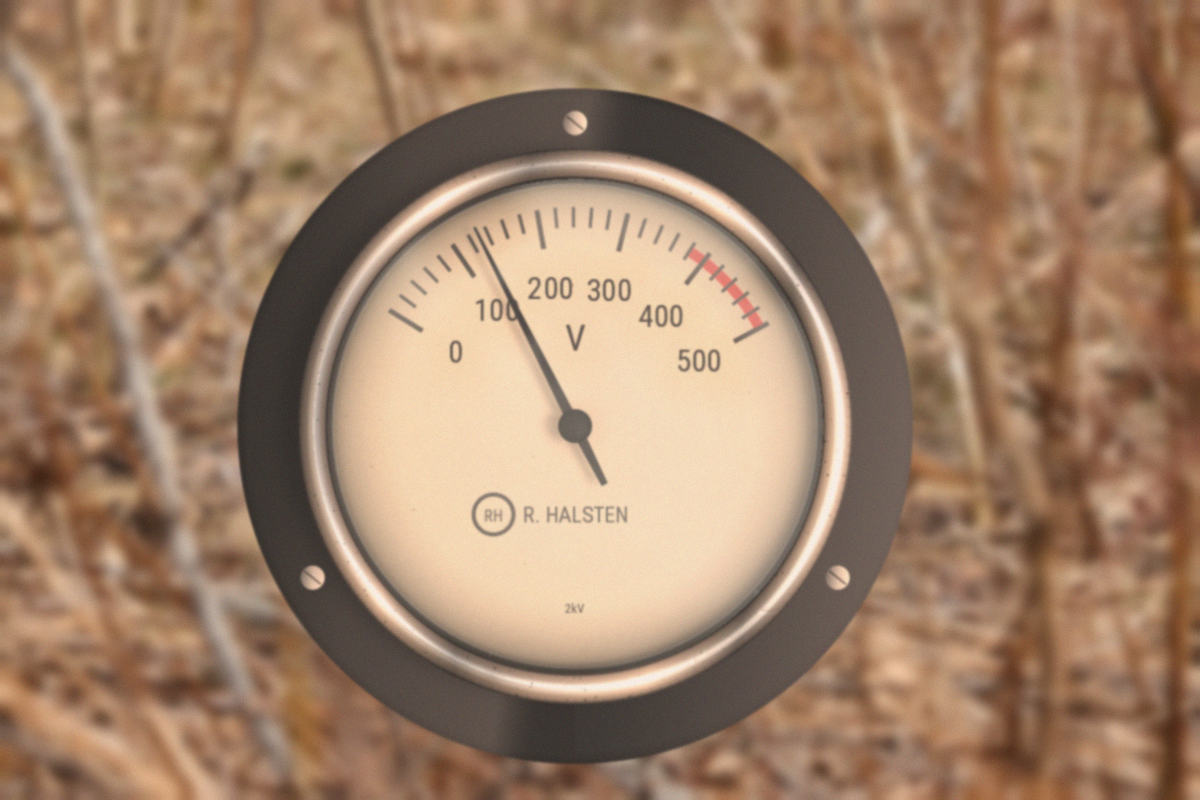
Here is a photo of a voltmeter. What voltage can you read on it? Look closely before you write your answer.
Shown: 130 V
